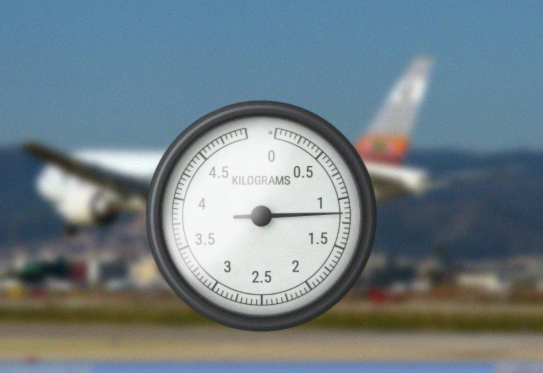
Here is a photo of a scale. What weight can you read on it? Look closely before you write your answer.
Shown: 1.15 kg
